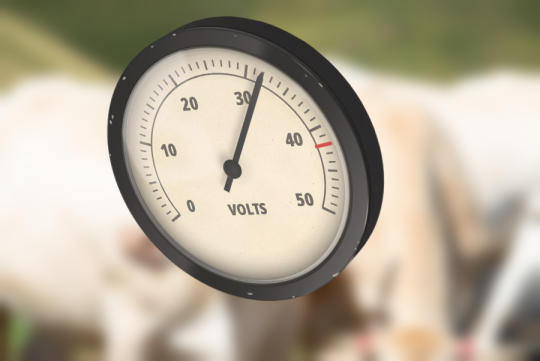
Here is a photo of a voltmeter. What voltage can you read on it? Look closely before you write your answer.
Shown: 32 V
